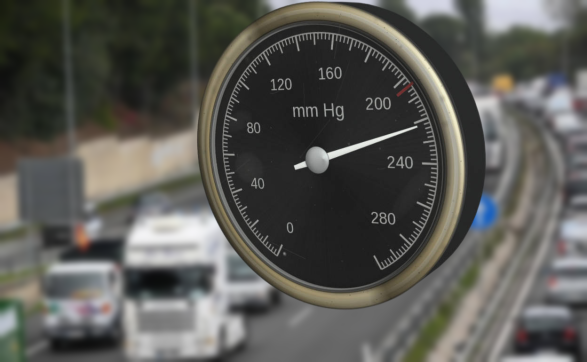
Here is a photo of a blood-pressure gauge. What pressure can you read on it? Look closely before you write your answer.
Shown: 222 mmHg
